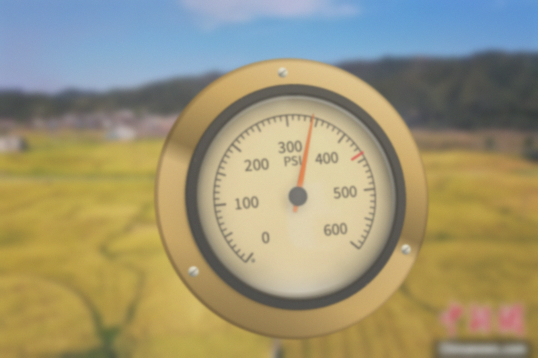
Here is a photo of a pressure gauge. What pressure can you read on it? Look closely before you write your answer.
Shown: 340 psi
